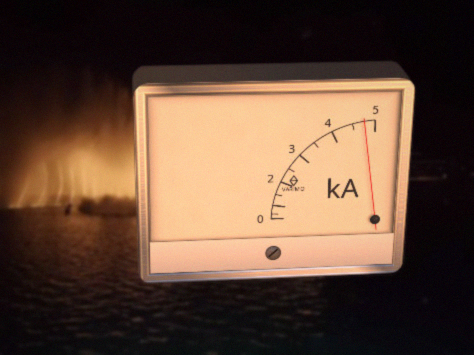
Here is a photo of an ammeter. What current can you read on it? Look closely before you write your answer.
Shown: 4.75 kA
